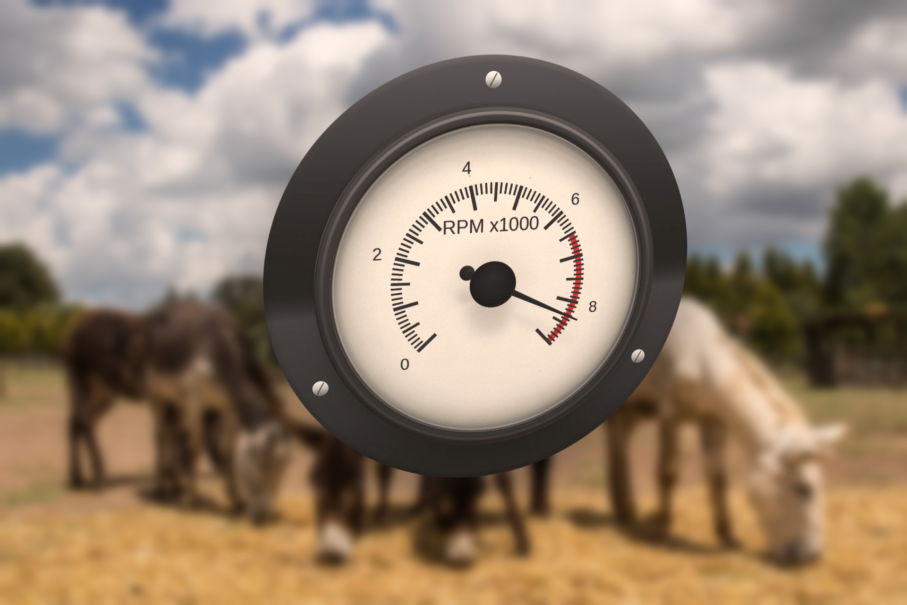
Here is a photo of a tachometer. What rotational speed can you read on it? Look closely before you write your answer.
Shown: 8300 rpm
